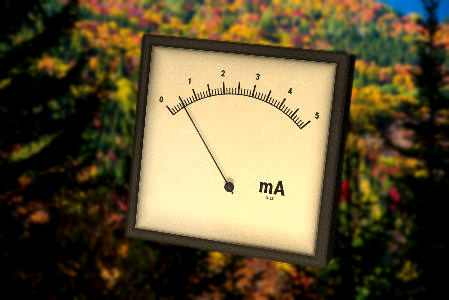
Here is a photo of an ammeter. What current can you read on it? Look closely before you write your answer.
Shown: 0.5 mA
